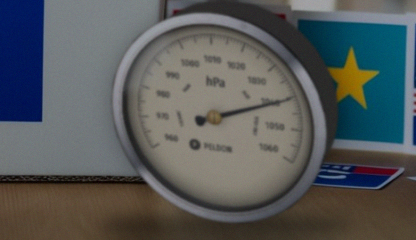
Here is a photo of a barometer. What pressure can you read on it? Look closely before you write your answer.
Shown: 1040 hPa
